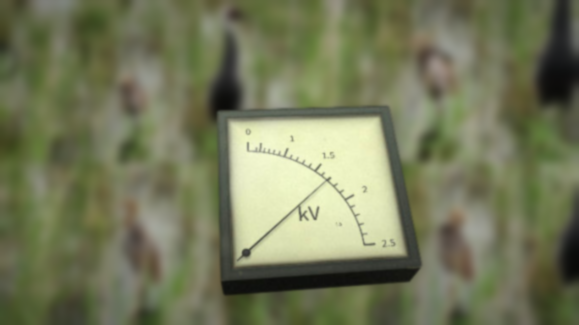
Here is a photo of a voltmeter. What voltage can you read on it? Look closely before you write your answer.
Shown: 1.7 kV
